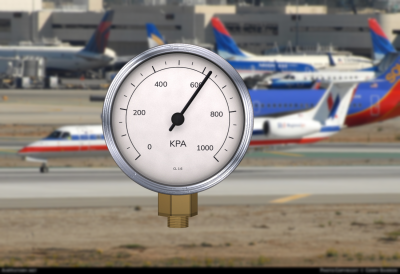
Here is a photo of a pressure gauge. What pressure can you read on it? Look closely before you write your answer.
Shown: 625 kPa
